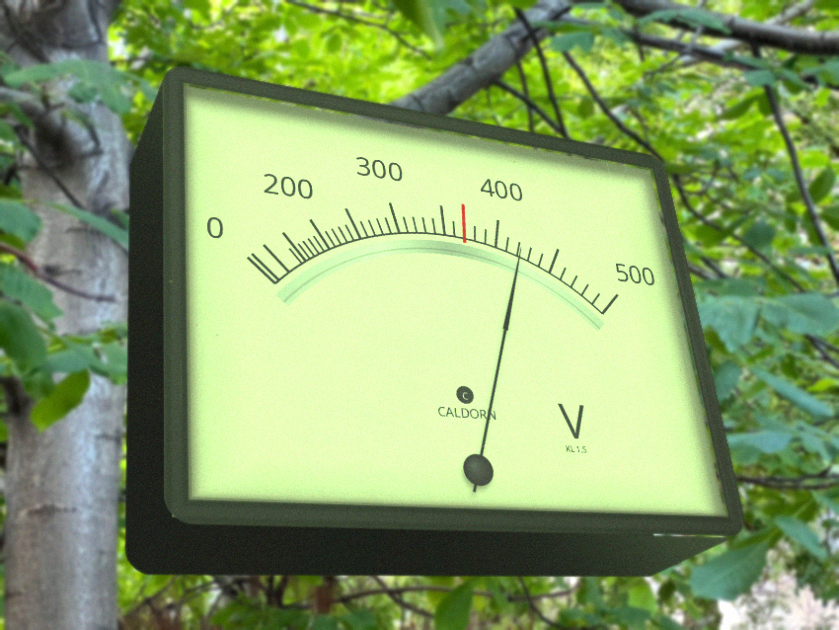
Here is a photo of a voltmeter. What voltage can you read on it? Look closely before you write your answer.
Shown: 420 V
